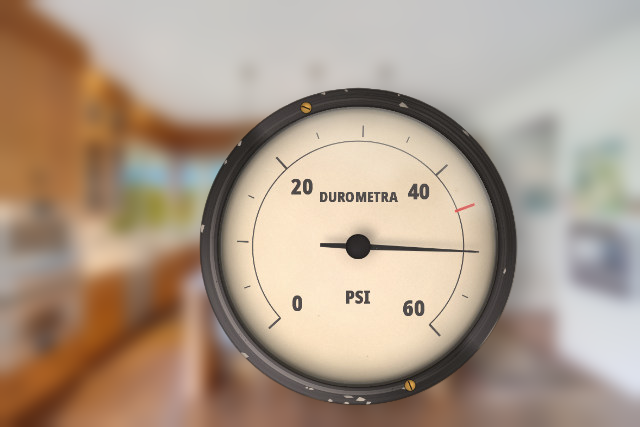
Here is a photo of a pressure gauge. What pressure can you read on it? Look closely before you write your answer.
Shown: 50 psi
